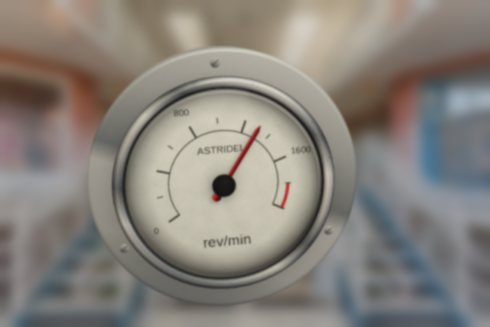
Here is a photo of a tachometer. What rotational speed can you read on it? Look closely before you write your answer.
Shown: 1300 rpm
